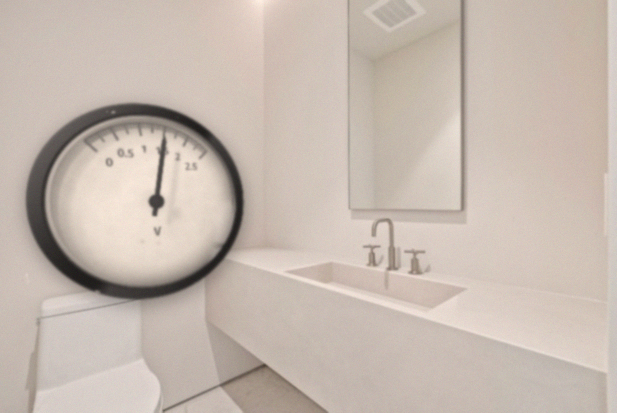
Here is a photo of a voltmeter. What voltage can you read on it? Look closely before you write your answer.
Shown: 1.5 V
